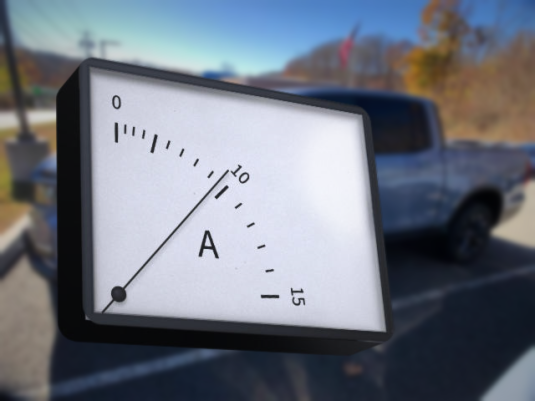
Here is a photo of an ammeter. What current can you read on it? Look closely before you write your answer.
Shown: 9.5 A
